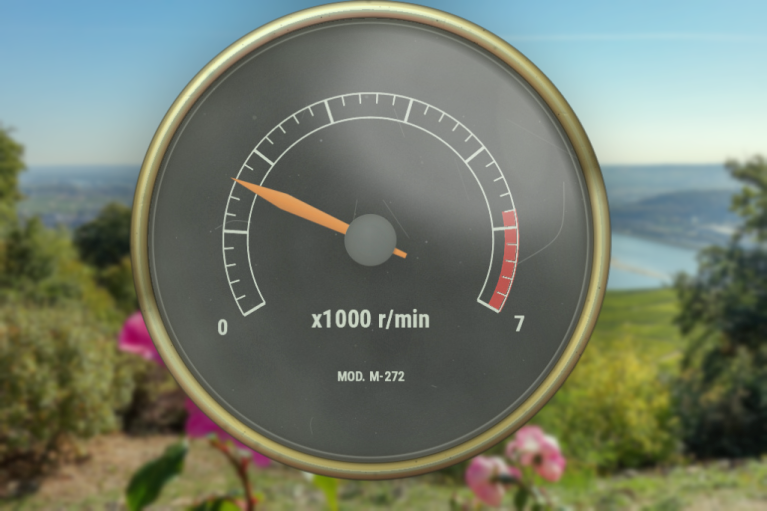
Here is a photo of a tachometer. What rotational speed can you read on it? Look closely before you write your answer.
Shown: 1600 rpm
